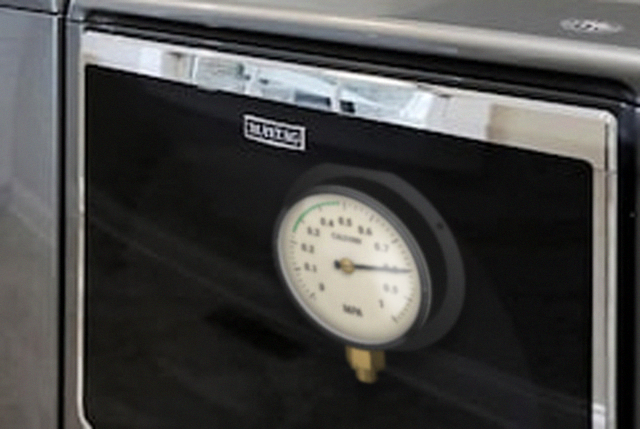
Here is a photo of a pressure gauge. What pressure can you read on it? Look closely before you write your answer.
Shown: 0.8 MPa
